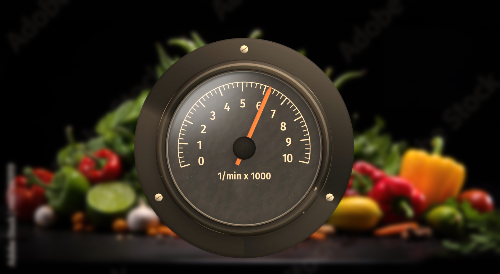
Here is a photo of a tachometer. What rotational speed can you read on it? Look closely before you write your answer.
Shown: 6200 rpm
